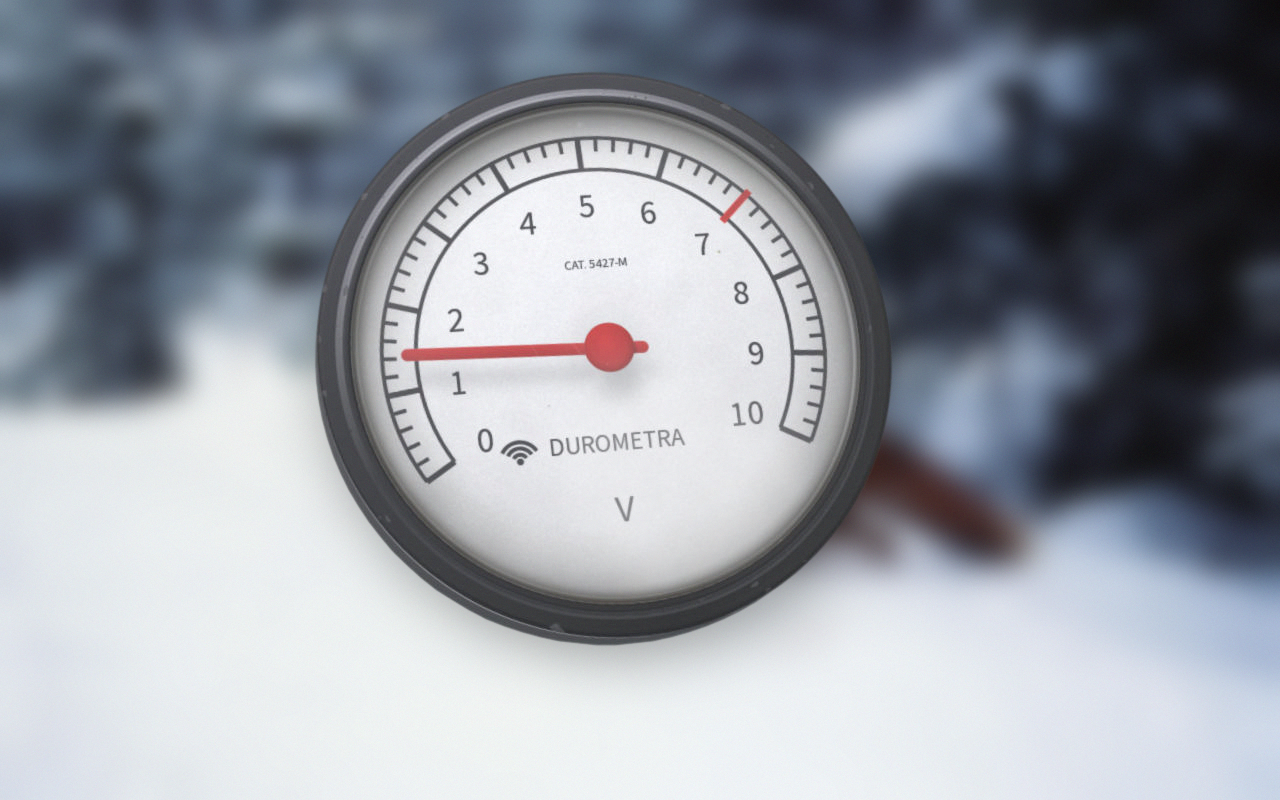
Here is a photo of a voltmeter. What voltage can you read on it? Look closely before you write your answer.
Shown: 1.4 V
